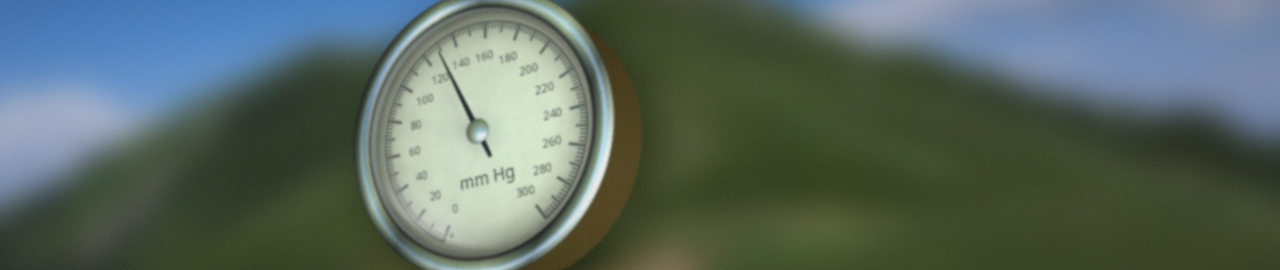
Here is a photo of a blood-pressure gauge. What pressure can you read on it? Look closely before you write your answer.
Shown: 130 mmHg
